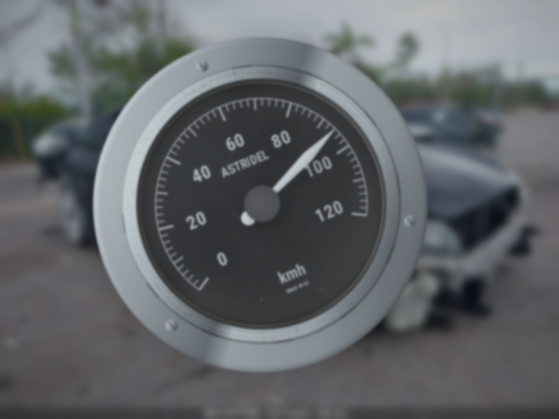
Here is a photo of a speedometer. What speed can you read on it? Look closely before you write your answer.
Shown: 94 km/h
